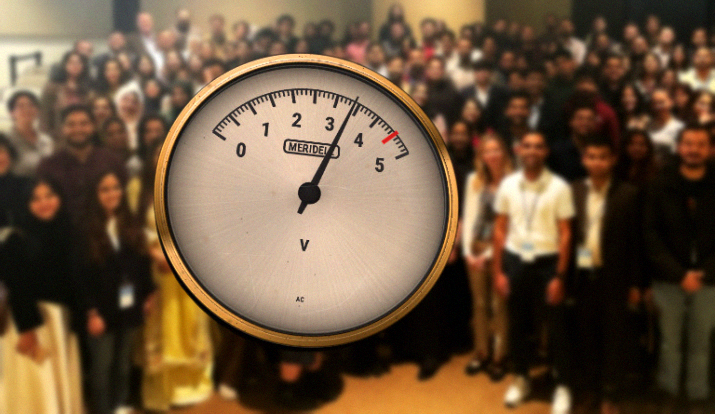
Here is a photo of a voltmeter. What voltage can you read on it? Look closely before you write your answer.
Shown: 3.4 V
